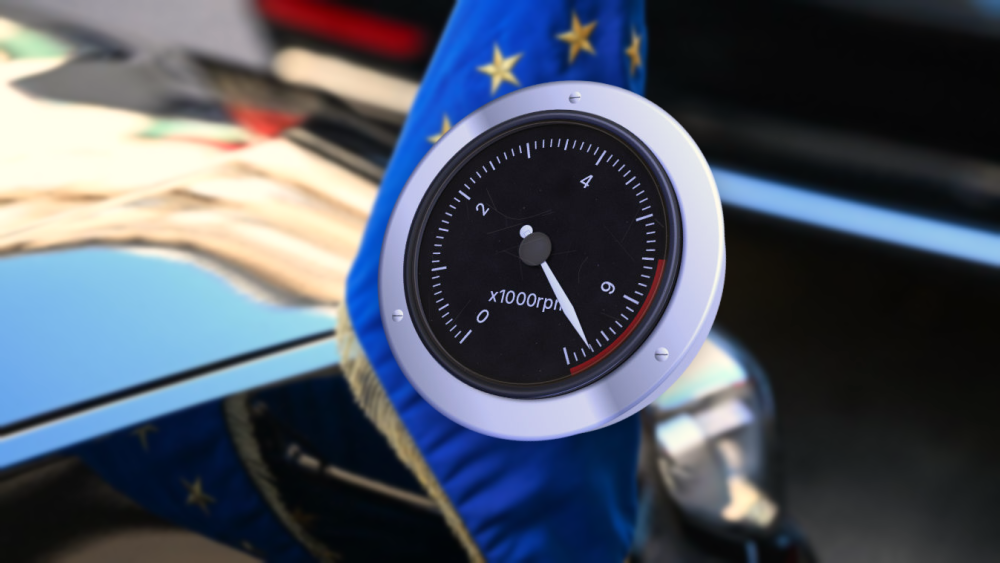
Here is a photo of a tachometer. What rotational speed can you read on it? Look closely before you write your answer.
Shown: 6700 rpm
